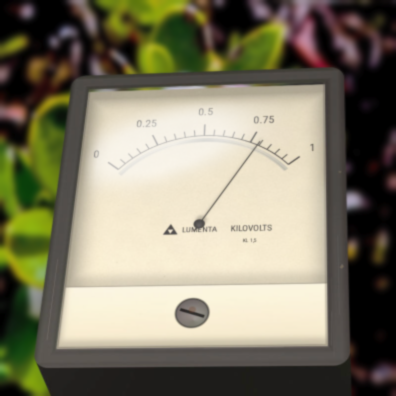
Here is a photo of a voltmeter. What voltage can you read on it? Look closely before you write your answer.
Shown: 0.8 kV
